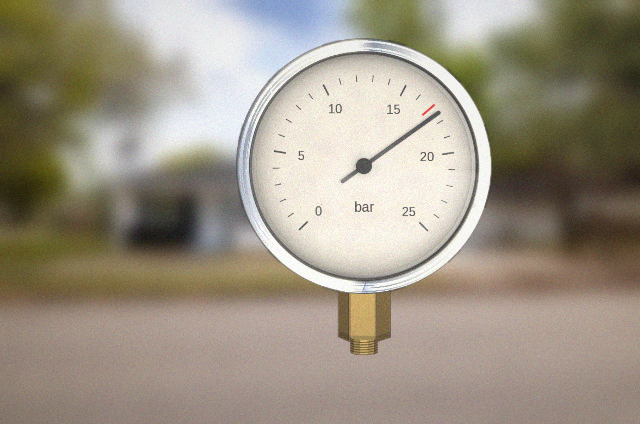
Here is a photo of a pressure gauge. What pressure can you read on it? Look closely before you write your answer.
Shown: 17.5 bar
